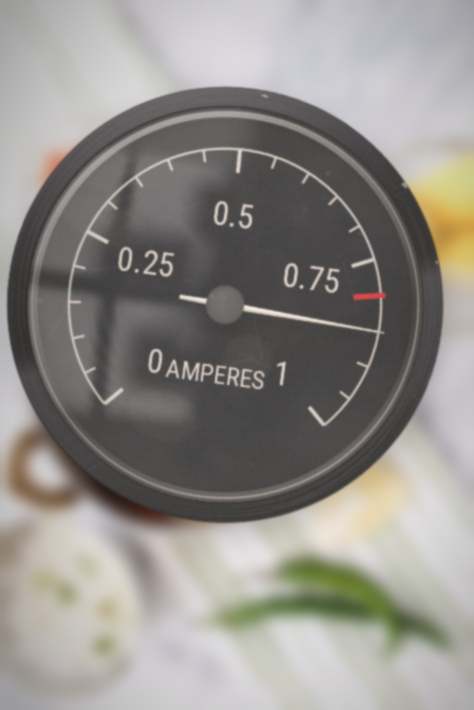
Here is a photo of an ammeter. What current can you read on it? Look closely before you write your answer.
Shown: 0.85 A
